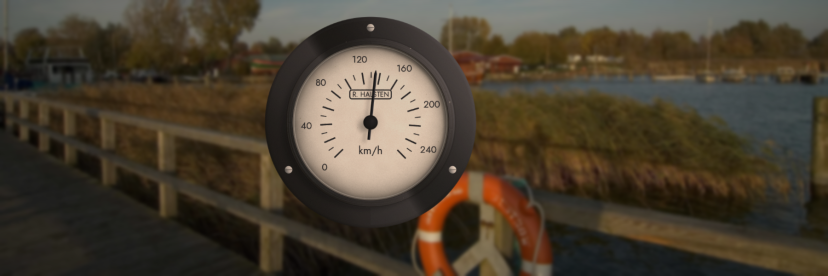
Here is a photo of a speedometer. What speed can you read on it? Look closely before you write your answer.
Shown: 135 km/h
